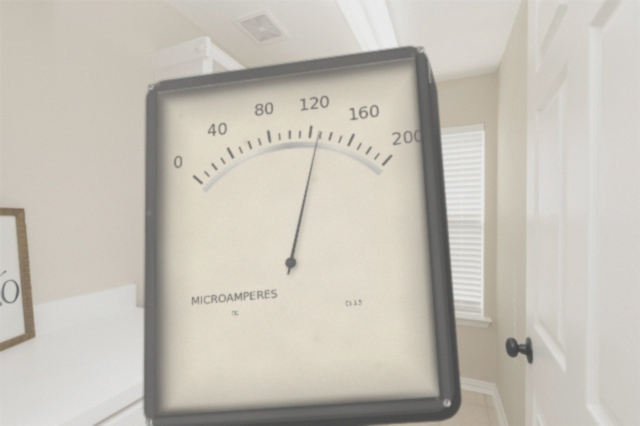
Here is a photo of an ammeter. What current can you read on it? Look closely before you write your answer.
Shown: 130 µA
